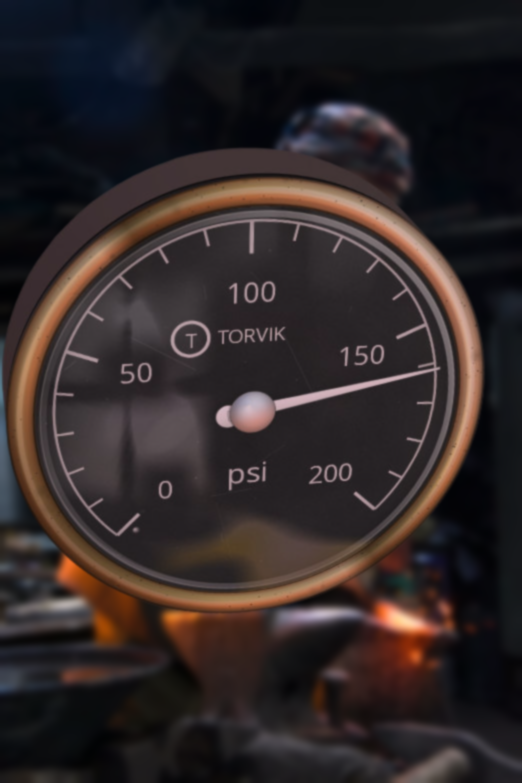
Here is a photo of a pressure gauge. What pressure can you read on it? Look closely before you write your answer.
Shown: 160 psi
